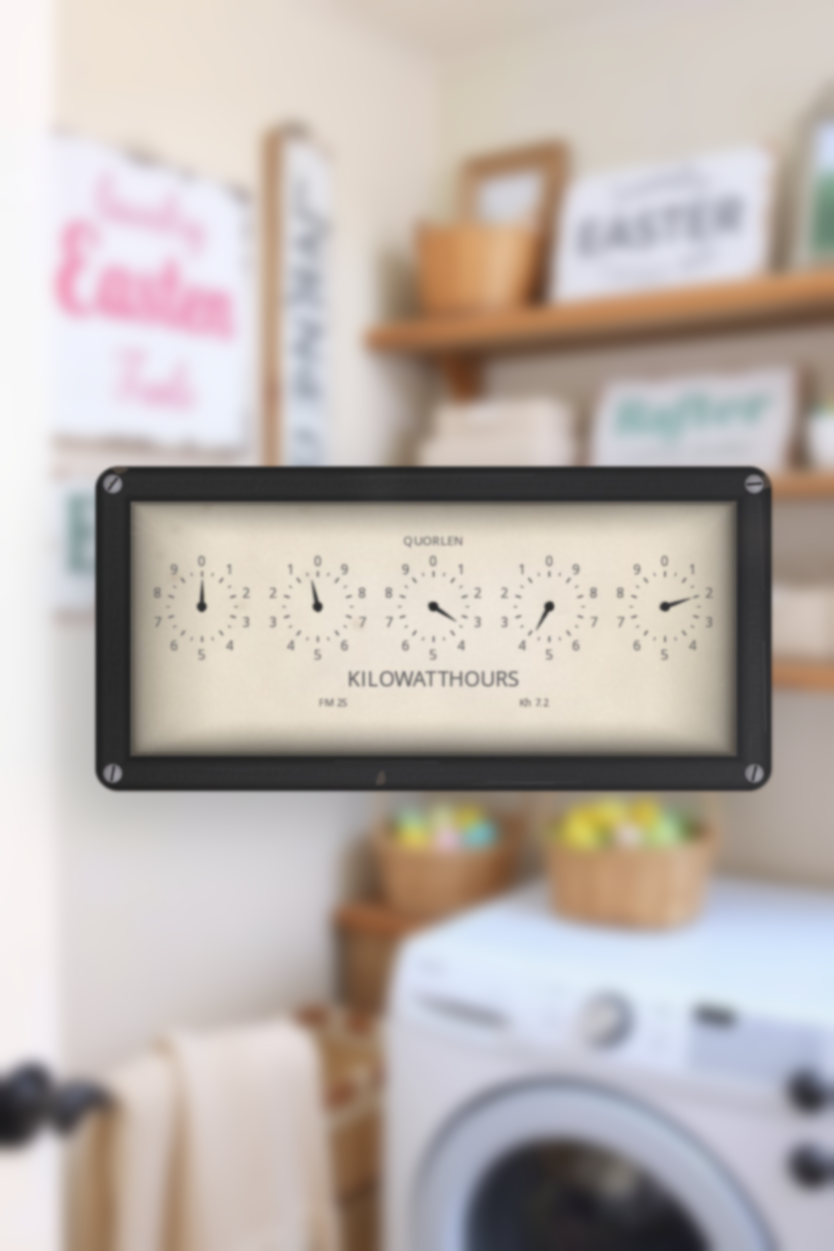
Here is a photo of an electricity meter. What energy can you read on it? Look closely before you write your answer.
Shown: 342 kWh
